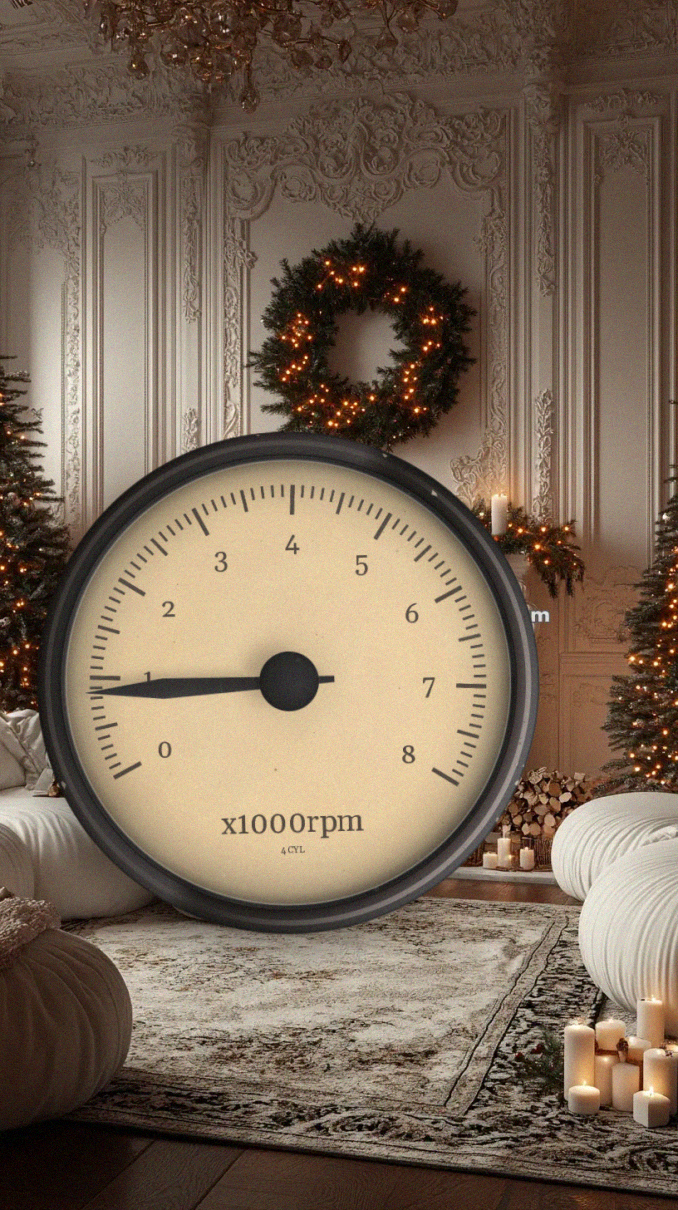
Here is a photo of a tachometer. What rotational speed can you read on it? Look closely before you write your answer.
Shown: 850 rpm
